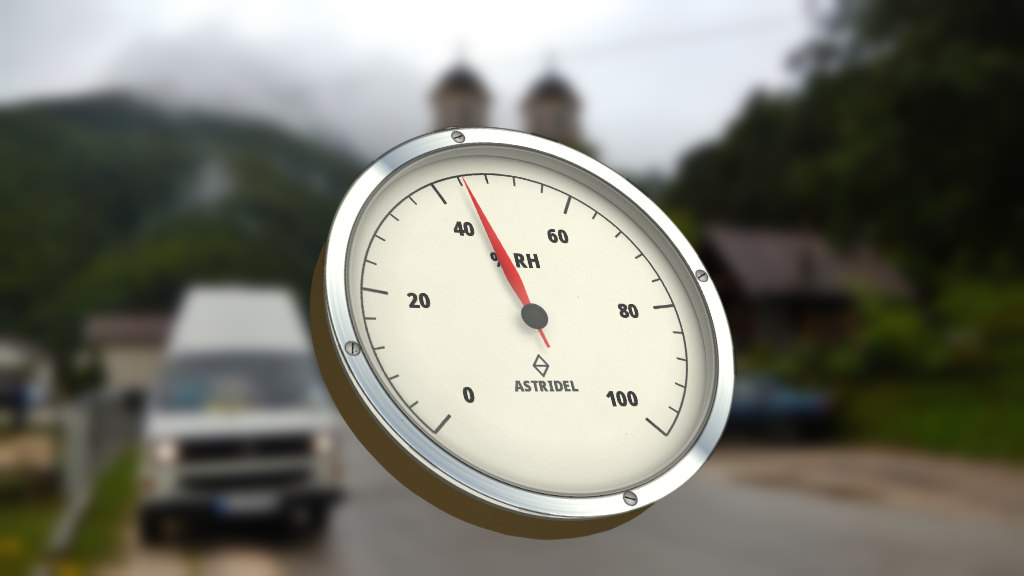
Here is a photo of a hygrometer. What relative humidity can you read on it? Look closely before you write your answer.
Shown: 44 %
